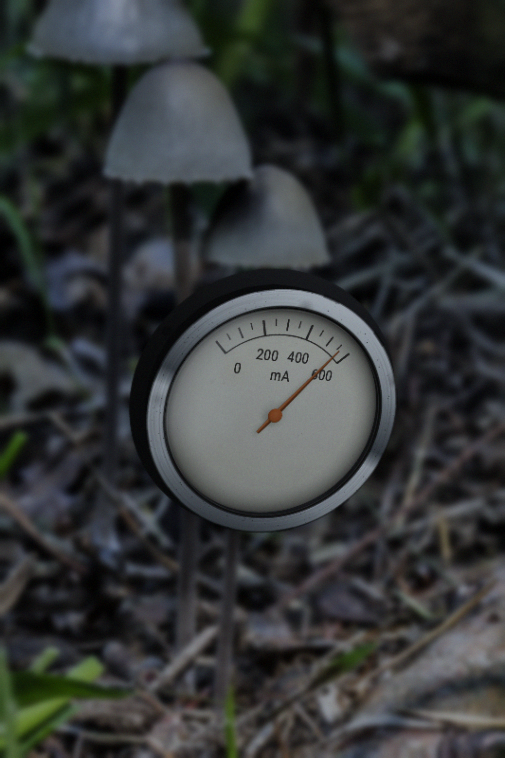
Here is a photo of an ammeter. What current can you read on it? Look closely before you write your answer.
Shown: 550 mA
